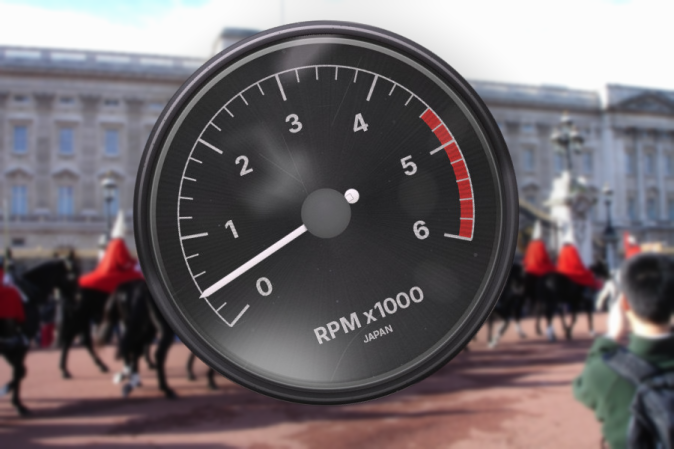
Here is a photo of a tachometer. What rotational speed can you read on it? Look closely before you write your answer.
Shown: 400 rpm
